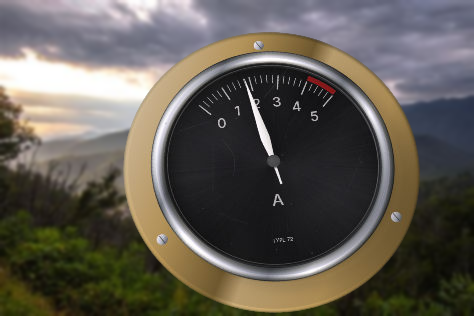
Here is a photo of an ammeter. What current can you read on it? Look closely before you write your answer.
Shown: 1.8 A
